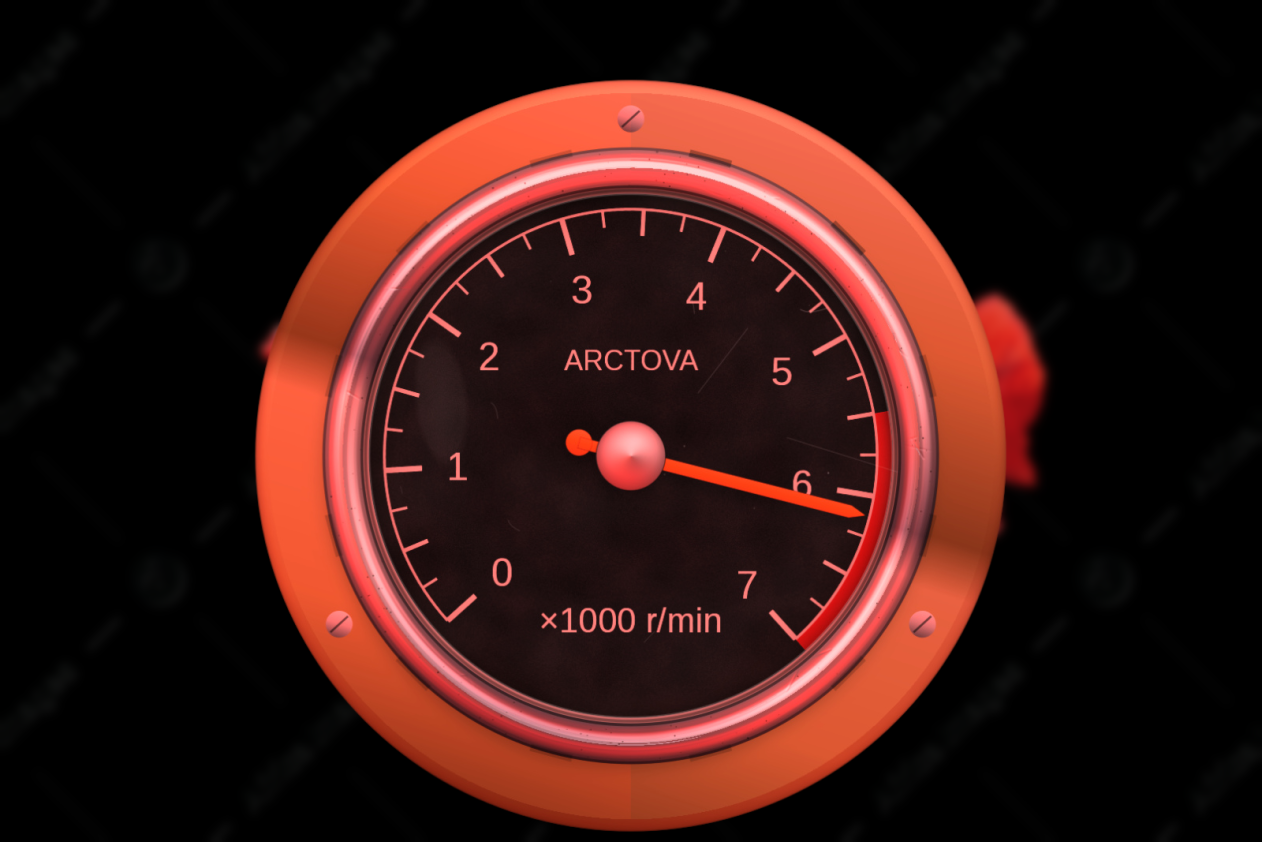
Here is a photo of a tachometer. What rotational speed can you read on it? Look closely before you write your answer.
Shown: 6125 rpm
